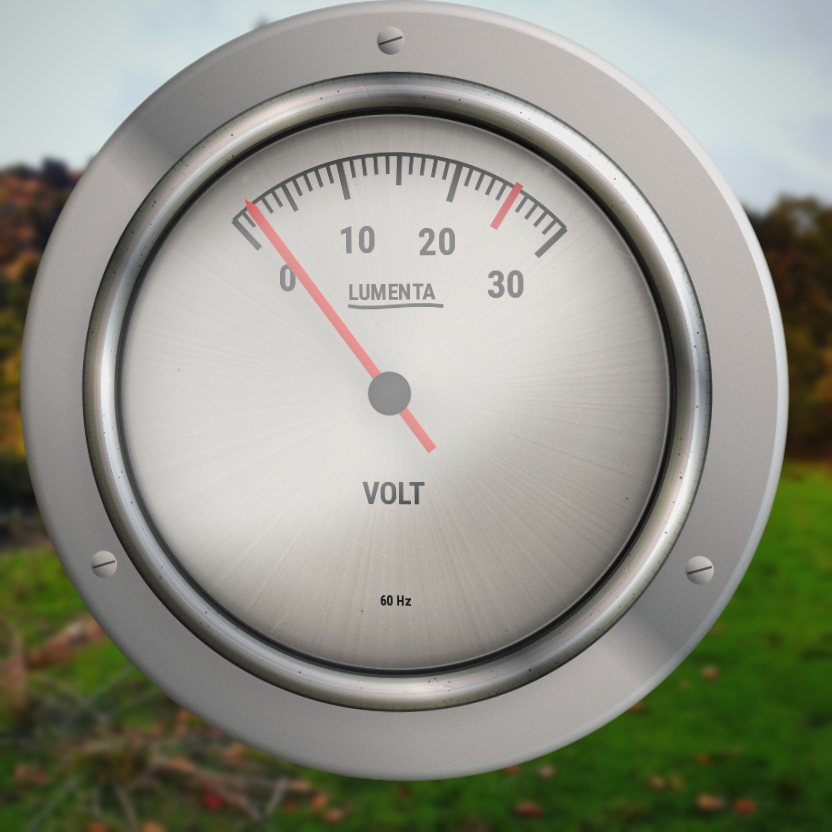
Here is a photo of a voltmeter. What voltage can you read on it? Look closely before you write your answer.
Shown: 2 V
